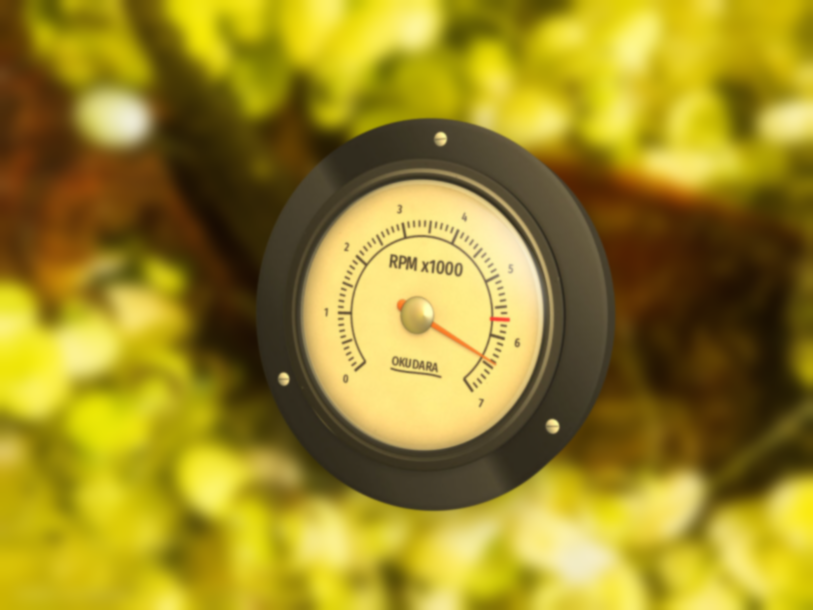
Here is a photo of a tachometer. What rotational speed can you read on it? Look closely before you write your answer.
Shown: 6400 rpm
